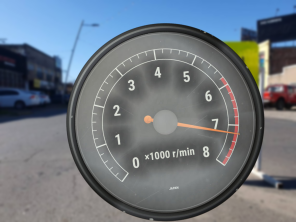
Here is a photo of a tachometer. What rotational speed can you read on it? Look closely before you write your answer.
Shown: 7200 rpm
